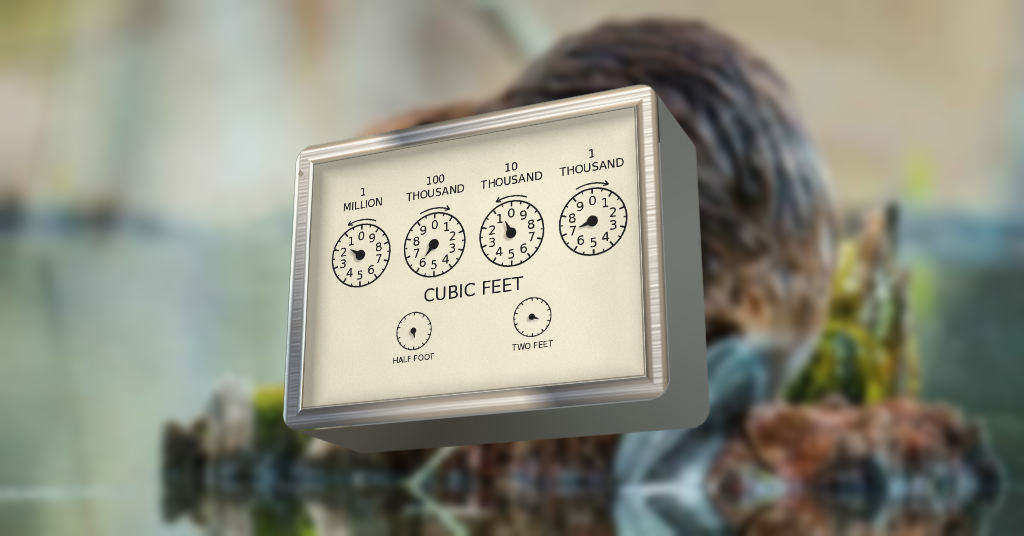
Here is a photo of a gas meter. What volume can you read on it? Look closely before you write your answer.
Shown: 160700 ft³
